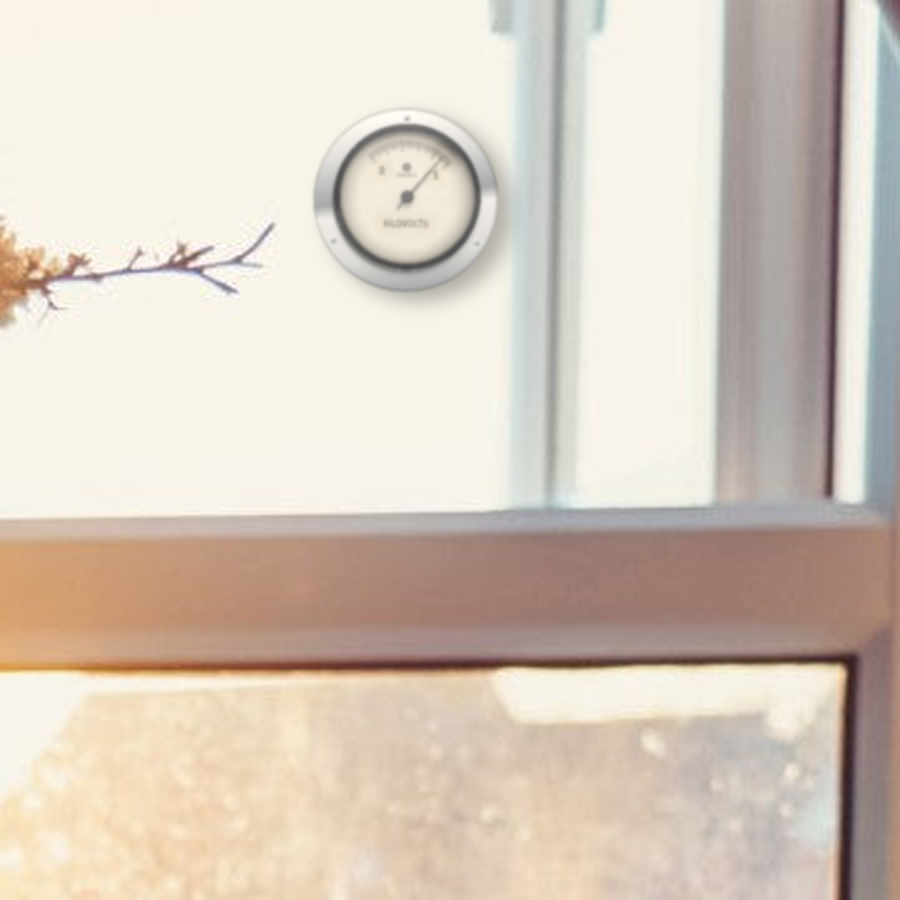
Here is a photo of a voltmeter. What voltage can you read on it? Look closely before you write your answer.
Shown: 4.5 kV
